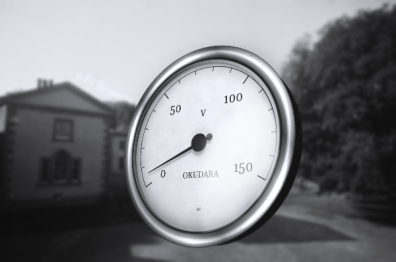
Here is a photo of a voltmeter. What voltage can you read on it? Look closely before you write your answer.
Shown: 5 V
